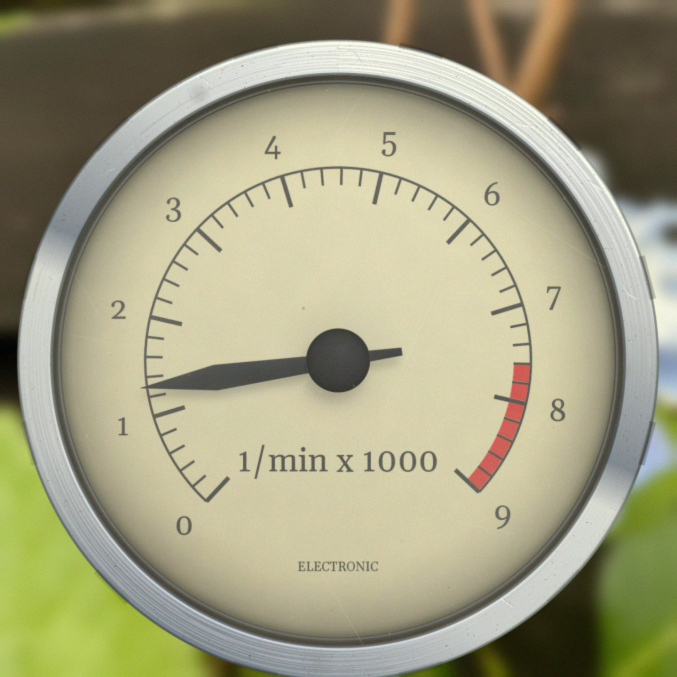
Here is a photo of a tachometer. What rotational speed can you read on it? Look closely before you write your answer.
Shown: 1300 rpm
